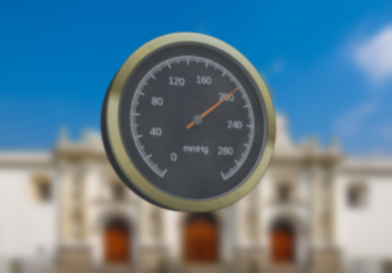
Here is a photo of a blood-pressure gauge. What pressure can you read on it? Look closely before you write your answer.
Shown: 200 mmHg
